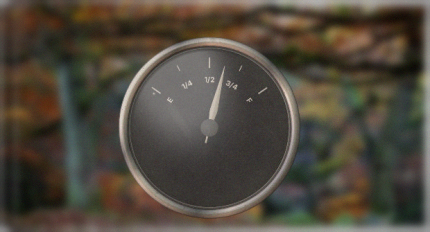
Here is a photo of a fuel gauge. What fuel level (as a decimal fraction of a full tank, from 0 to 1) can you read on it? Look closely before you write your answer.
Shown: 0.625
